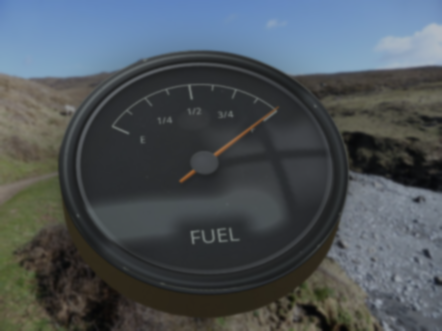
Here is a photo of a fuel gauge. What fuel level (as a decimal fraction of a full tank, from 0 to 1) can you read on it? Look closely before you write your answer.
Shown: 1
